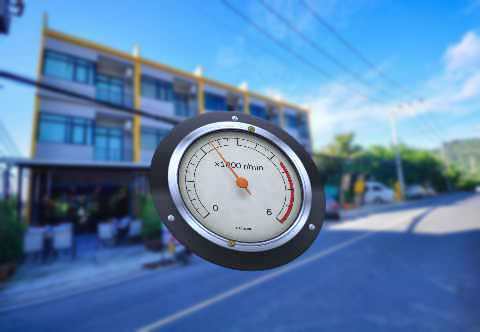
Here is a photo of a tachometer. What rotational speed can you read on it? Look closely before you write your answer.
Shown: 2250 rpm
